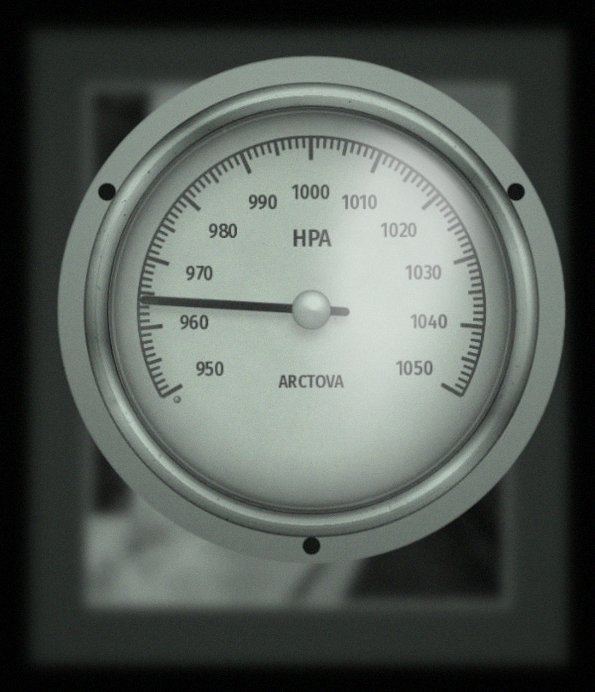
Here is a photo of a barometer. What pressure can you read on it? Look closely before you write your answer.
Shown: 964 hPa
